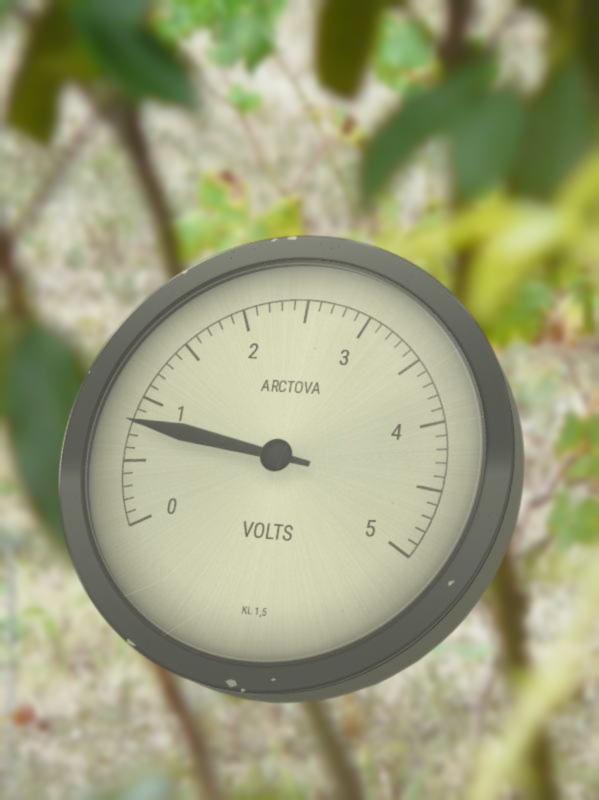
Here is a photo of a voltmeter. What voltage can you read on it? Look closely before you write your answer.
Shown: 0.8 V
